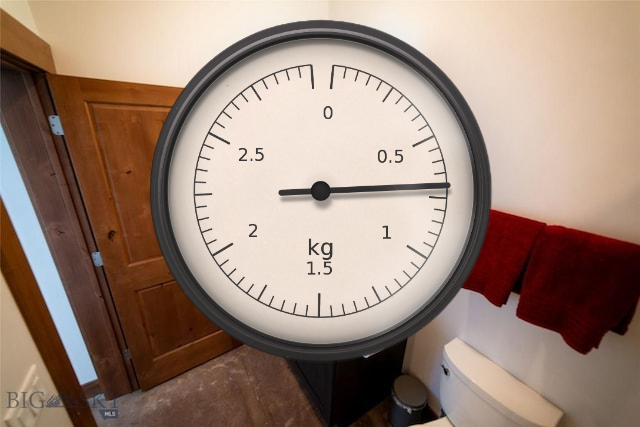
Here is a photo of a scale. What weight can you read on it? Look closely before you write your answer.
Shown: 0.7 kg
